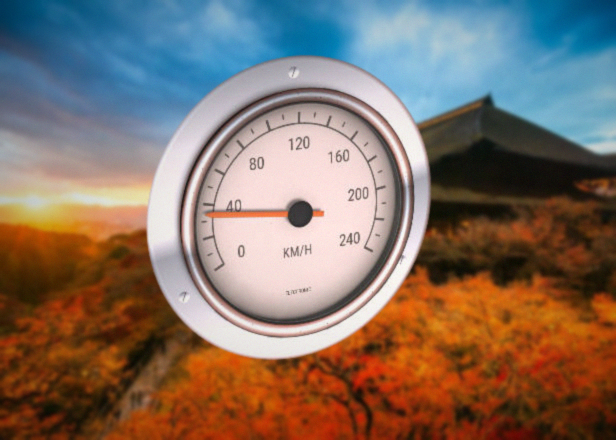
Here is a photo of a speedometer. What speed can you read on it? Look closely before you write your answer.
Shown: 35 km/h
